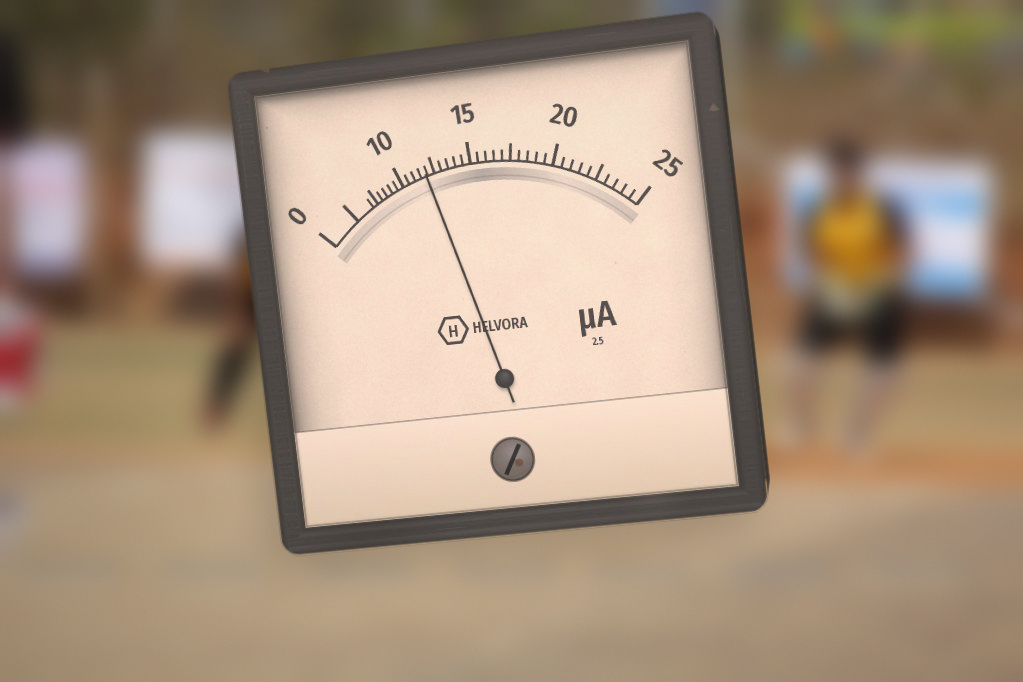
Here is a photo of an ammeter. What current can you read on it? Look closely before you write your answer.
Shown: 12 µA
